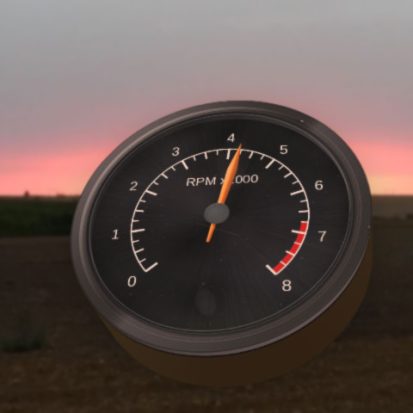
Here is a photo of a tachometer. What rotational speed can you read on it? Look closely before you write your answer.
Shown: 4250 rpm
